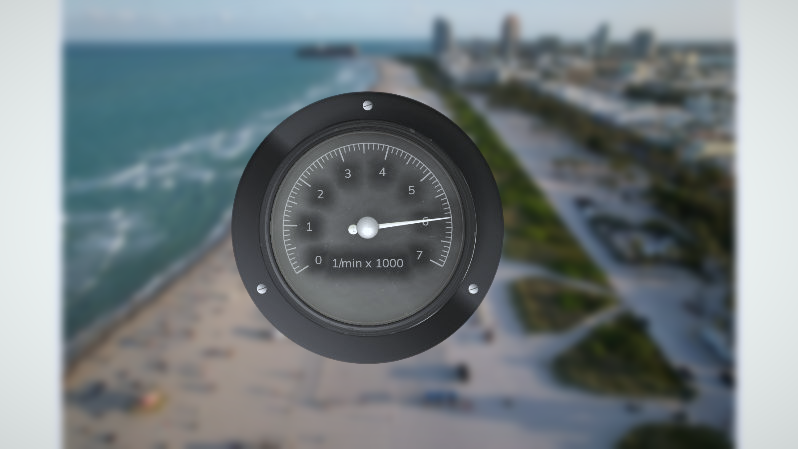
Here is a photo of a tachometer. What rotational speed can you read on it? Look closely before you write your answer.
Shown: 6000 rpm
